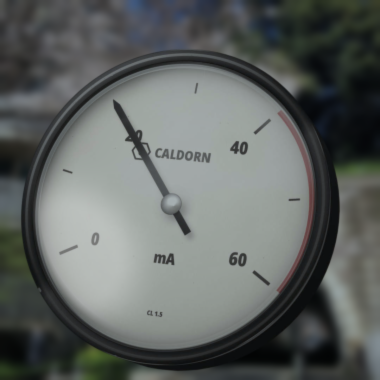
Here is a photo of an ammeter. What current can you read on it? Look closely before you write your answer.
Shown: 20 mA
